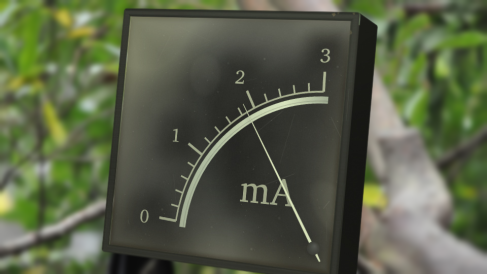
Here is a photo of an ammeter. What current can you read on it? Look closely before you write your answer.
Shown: 1.9 mA
